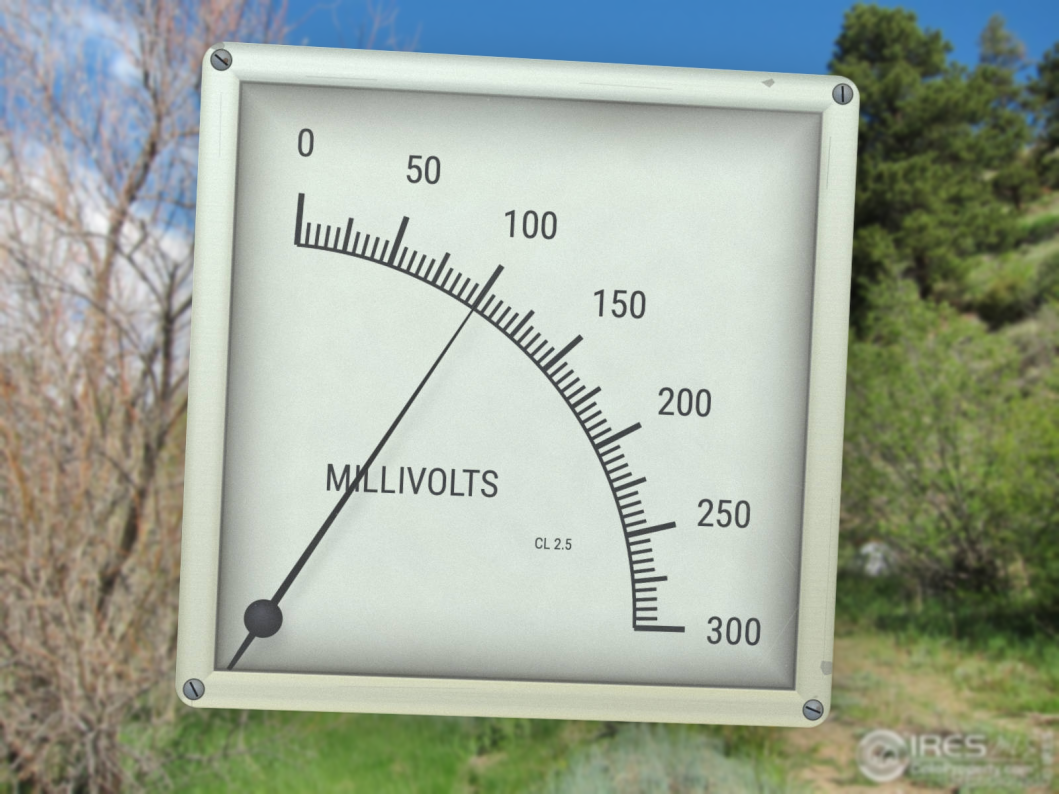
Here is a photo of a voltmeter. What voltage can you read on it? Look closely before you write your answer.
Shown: 100 mV
